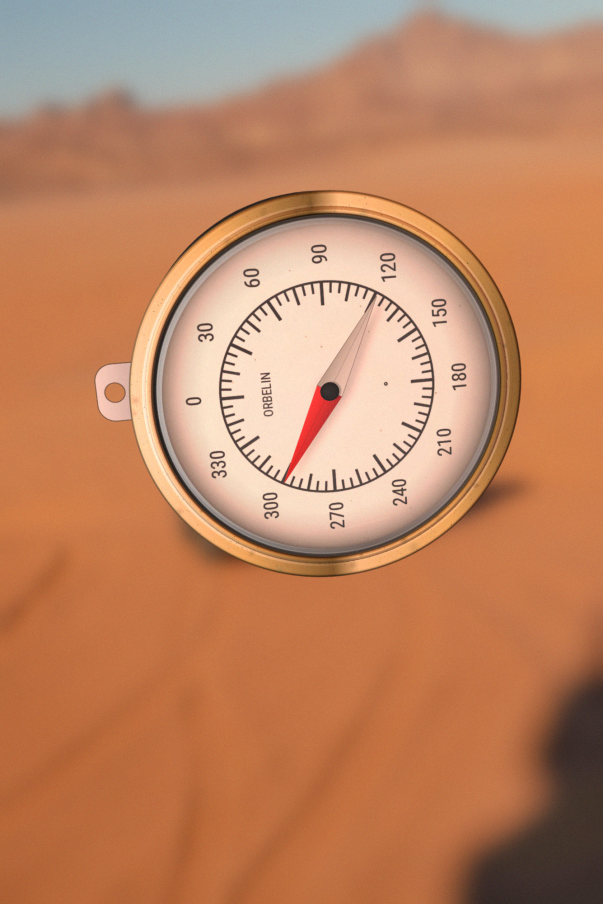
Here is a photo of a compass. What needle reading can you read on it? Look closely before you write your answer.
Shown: 300 °
